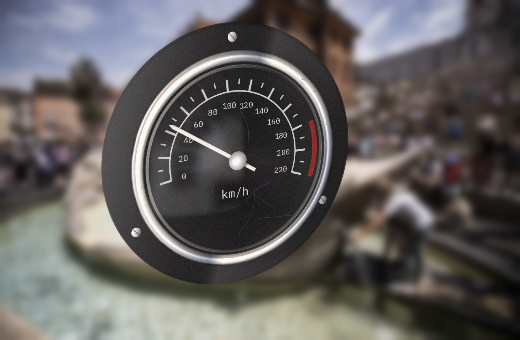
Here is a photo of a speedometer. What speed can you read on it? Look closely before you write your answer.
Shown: 45 km/h
